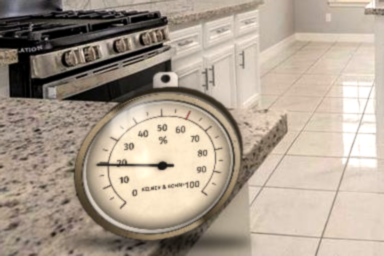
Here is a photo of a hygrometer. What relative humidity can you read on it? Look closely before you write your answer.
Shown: 20 %
